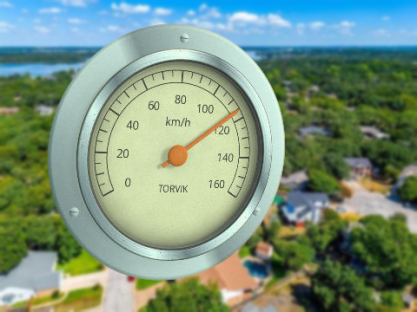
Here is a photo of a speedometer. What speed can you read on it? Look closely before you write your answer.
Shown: 115 km/h
